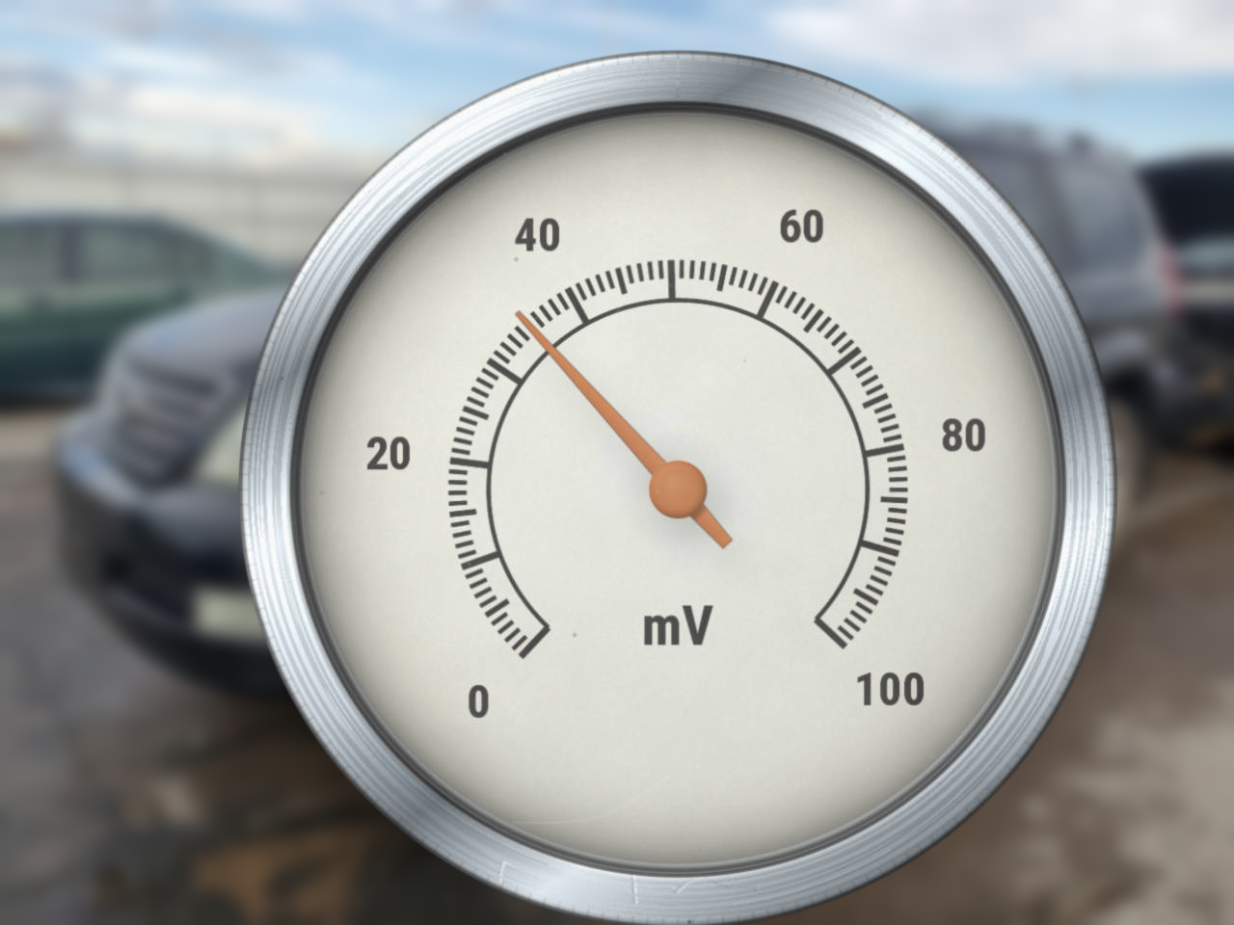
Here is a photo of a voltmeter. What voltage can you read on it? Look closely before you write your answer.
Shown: 35 mV
